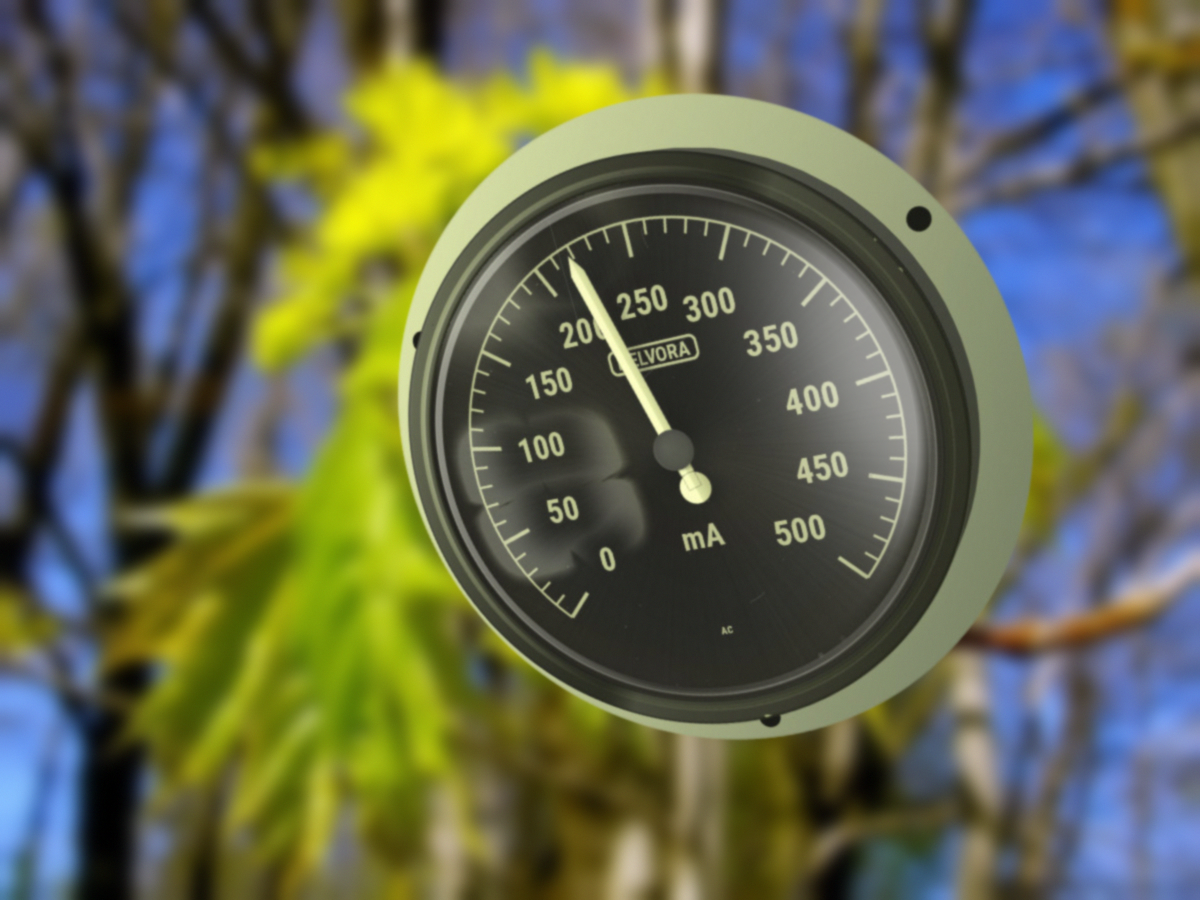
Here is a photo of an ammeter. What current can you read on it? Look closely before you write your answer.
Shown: 220 mA
